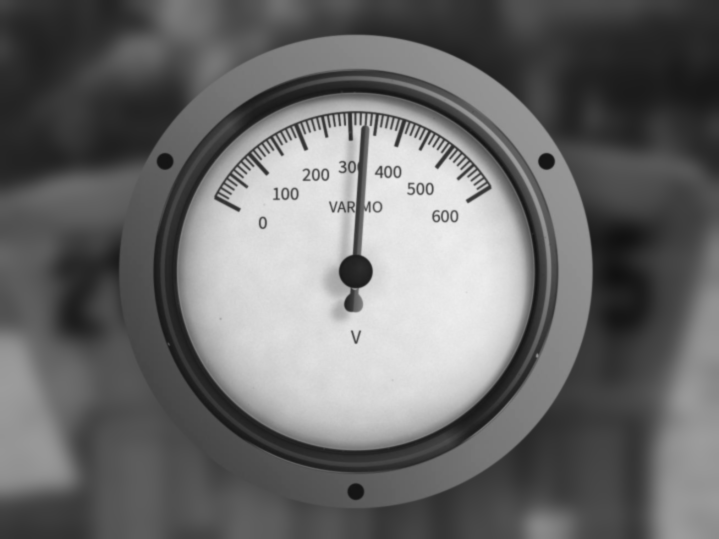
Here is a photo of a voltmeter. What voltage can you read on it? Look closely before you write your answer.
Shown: 330 V
